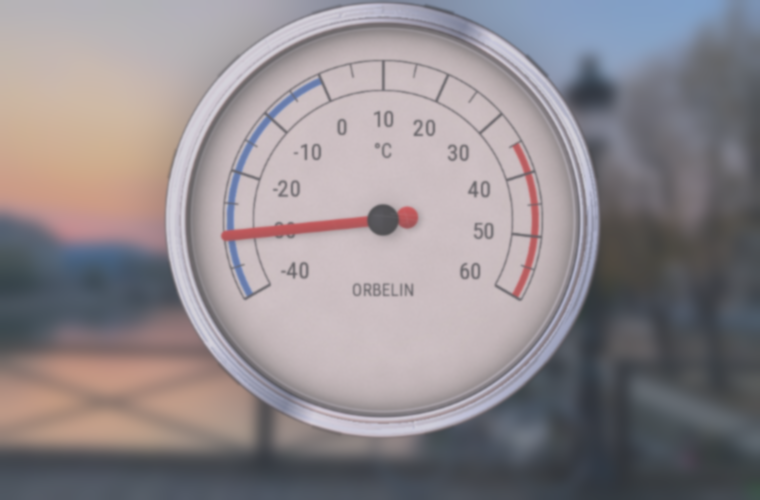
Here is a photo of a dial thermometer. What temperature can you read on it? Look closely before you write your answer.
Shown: -30 °C
